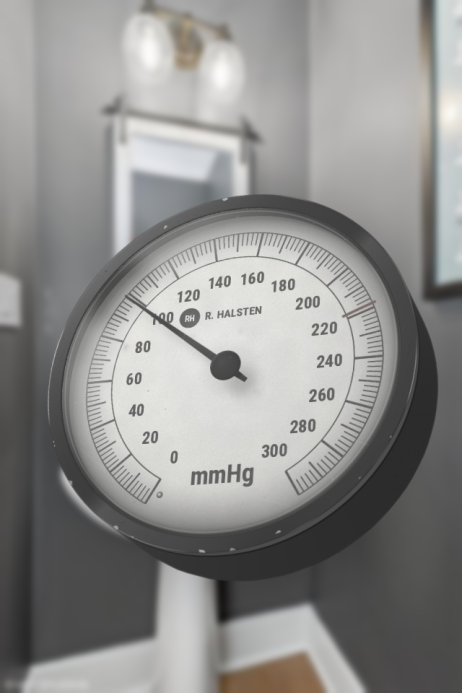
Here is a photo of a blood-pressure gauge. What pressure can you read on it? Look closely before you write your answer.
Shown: 98 mmHg
